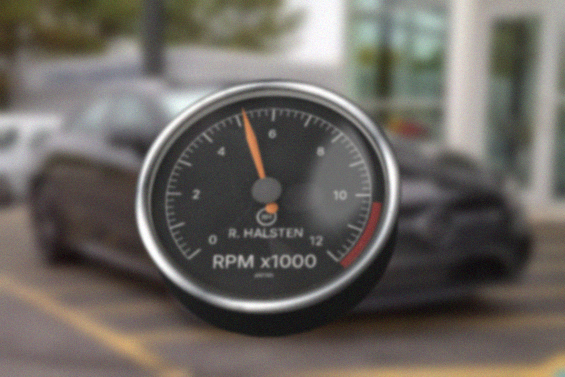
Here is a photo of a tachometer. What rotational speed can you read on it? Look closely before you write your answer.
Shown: 5200 rpm
